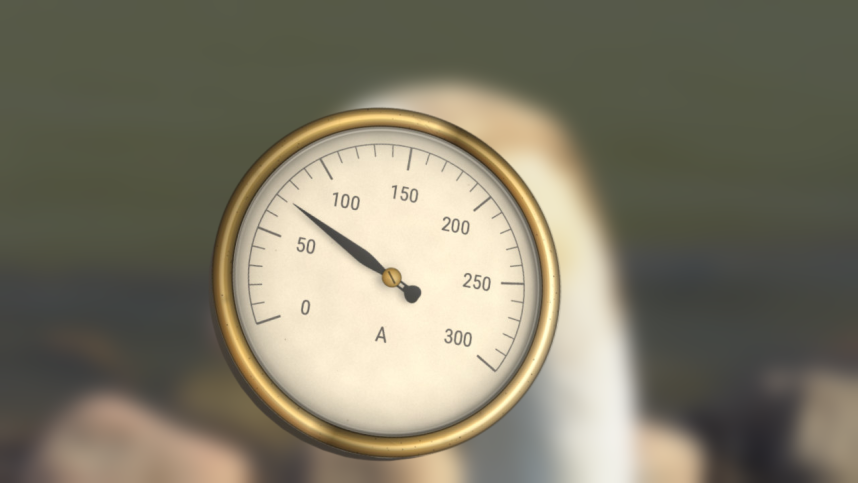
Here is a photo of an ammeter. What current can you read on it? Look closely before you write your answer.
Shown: 70 A
